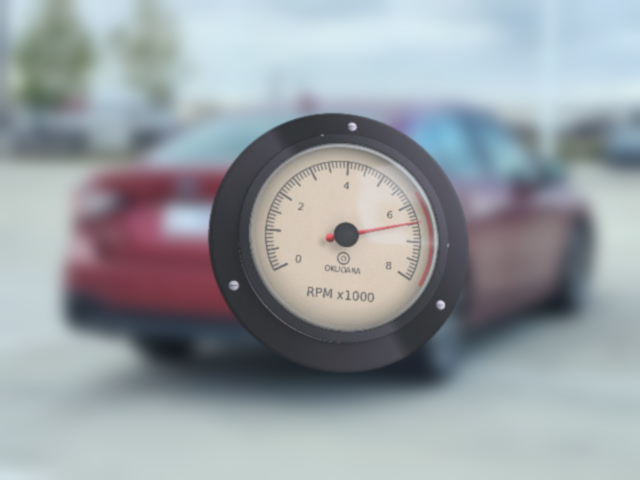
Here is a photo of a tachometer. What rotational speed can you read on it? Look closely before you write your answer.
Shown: 6500 rpm
